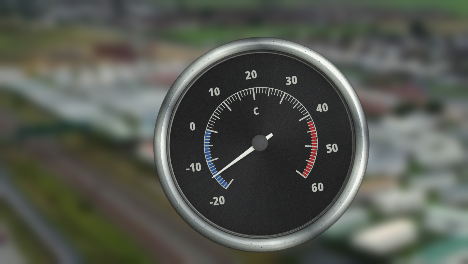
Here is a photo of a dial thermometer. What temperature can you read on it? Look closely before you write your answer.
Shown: -15 °C
